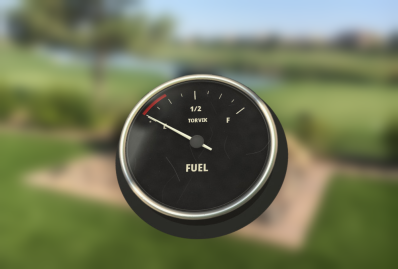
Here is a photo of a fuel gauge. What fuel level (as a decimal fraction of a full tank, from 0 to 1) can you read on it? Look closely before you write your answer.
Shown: 0
